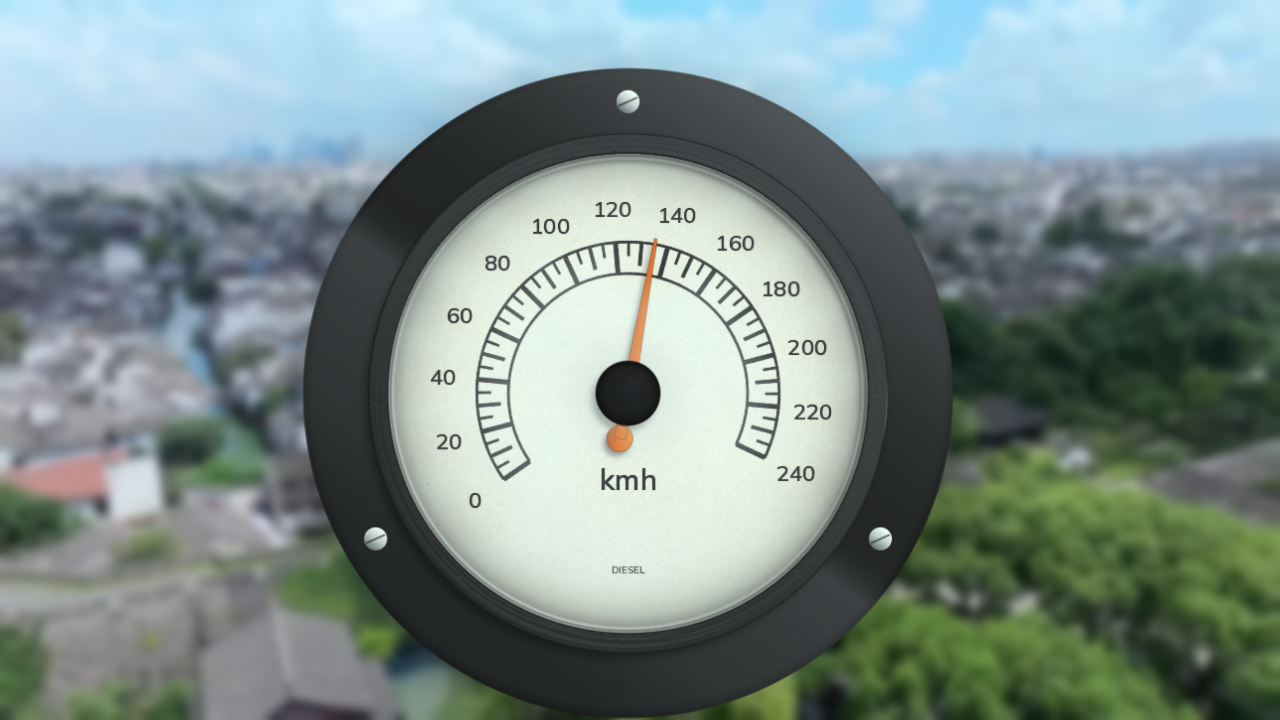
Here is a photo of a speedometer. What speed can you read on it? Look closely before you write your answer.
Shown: 135 km/h
